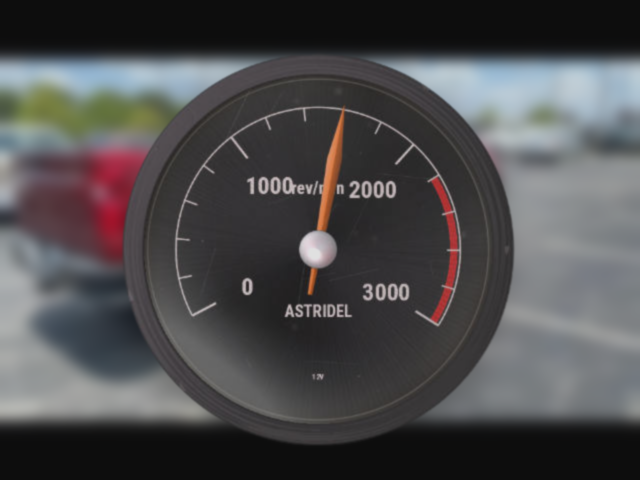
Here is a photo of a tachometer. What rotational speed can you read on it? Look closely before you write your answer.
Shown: 1600 rpm
